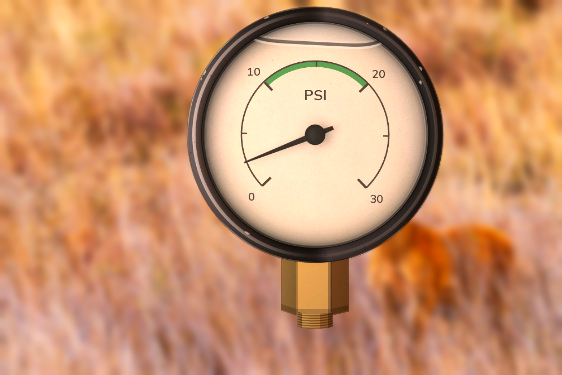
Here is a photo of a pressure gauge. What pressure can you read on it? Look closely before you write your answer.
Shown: 2.5 psi
